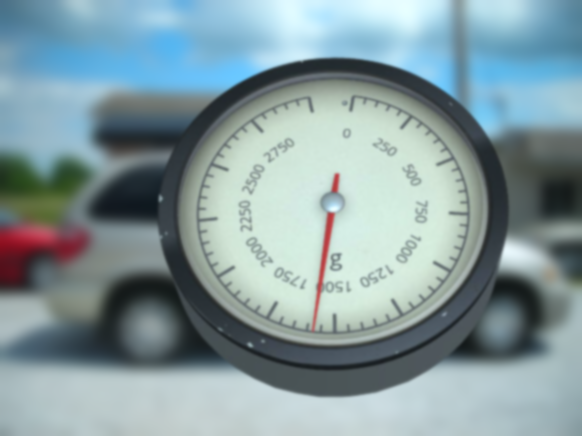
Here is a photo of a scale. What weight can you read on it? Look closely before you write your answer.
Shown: 1575 g
